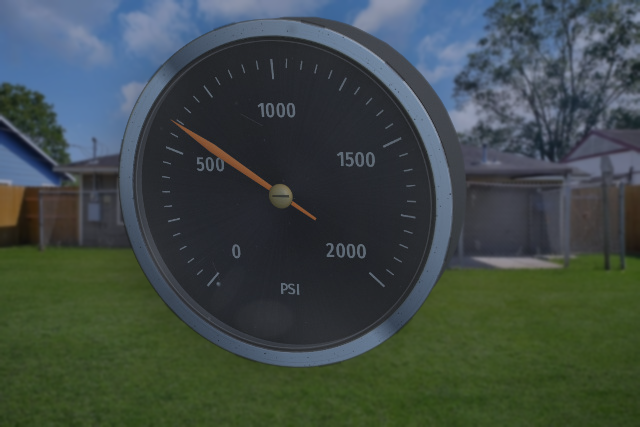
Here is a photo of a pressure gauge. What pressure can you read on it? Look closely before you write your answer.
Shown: 600 psi
